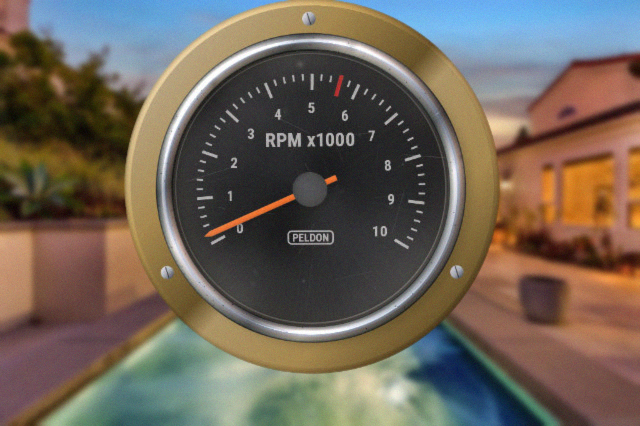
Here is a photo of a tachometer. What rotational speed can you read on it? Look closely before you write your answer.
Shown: 200 rpm
